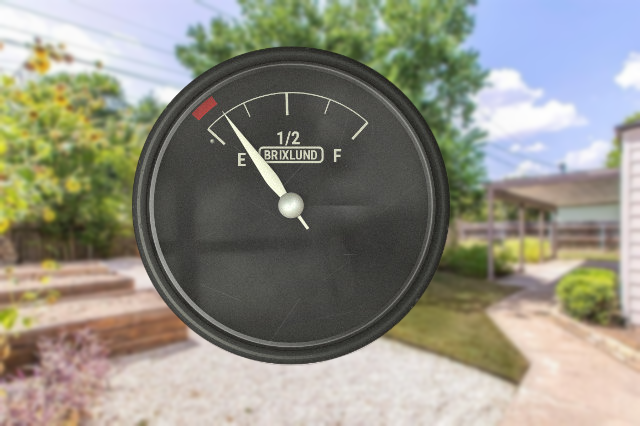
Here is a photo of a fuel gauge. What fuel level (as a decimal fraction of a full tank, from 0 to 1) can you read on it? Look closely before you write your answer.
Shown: 0.125
